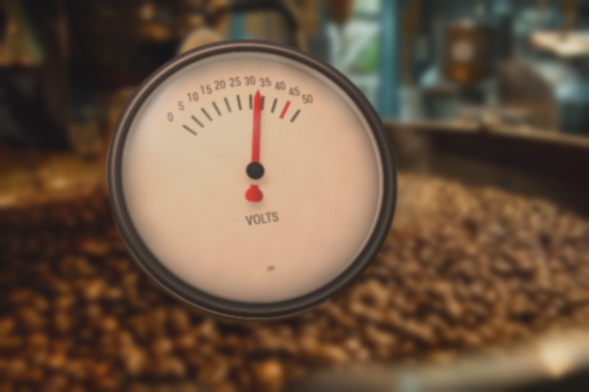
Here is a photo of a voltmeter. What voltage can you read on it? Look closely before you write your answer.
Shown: 32.5 V
